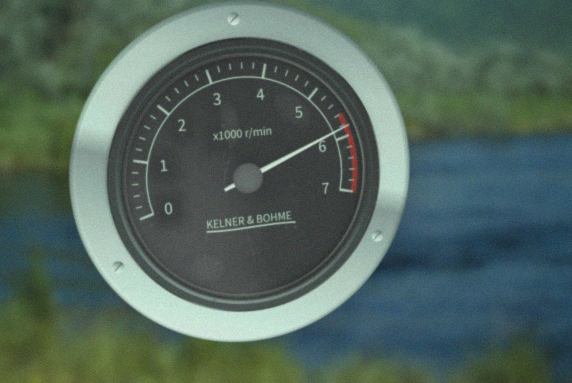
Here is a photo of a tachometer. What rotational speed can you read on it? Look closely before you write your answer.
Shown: 5800 rpm
